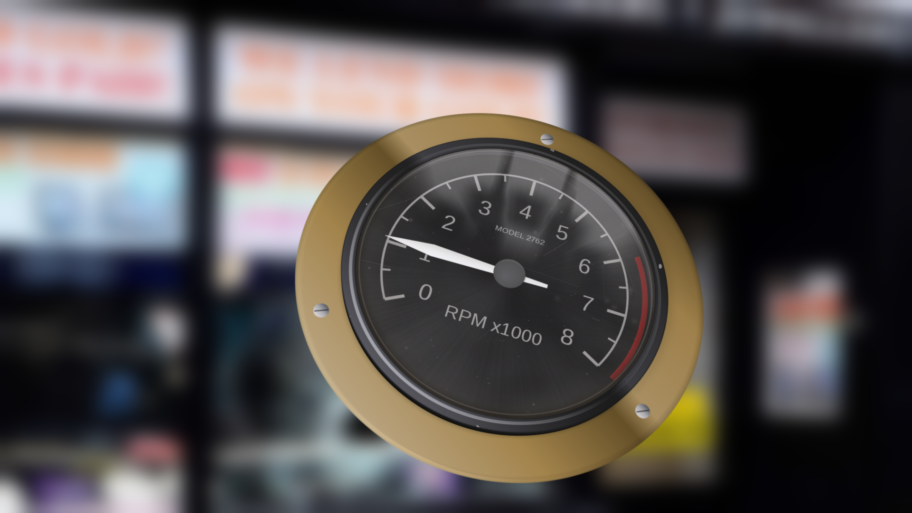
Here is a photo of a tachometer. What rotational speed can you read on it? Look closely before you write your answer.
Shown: 1000 rpm
